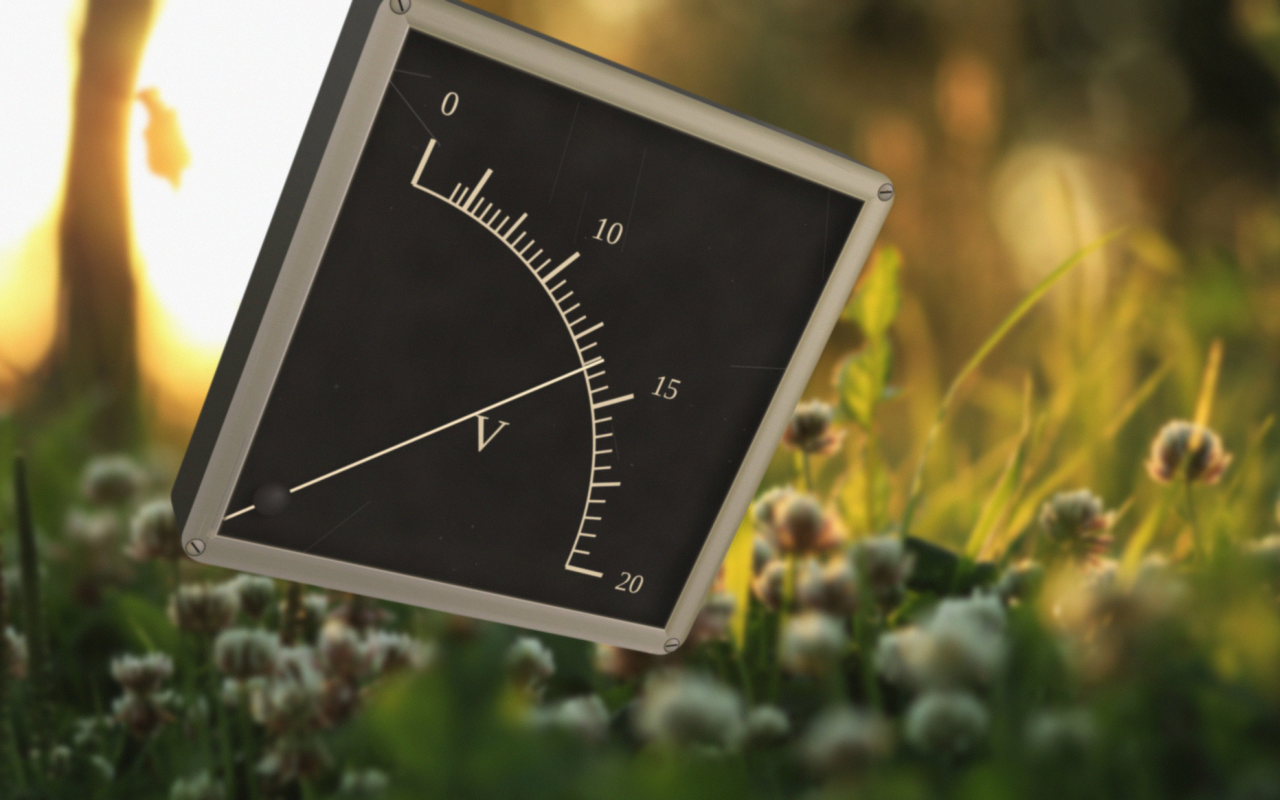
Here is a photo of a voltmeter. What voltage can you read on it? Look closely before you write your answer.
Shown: 13.5 V
